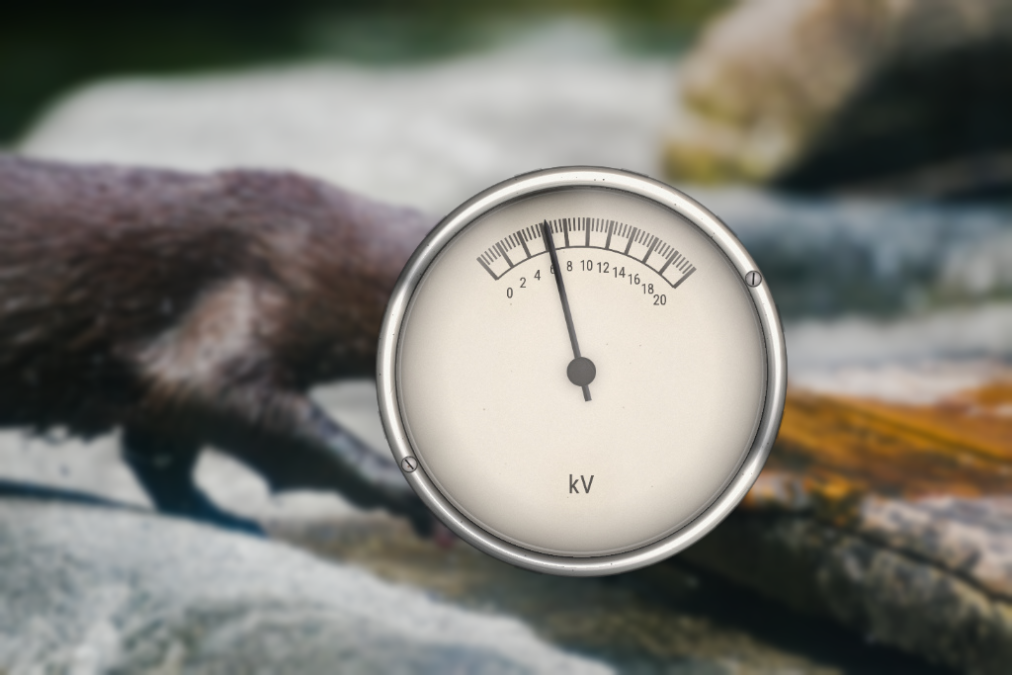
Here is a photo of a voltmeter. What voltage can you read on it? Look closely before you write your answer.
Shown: 6.4 kV
